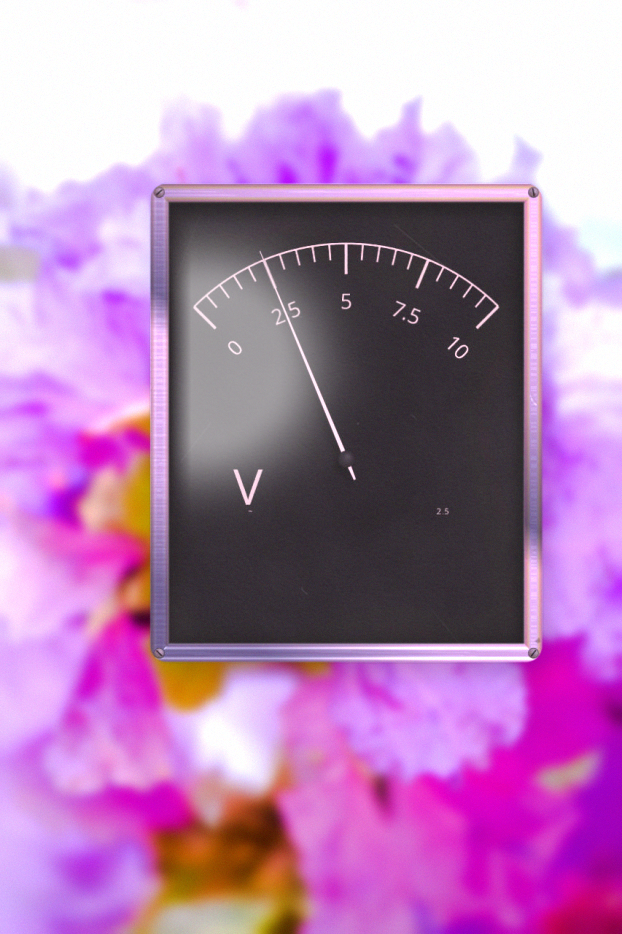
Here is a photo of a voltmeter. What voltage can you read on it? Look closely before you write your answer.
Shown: 2.5 V
